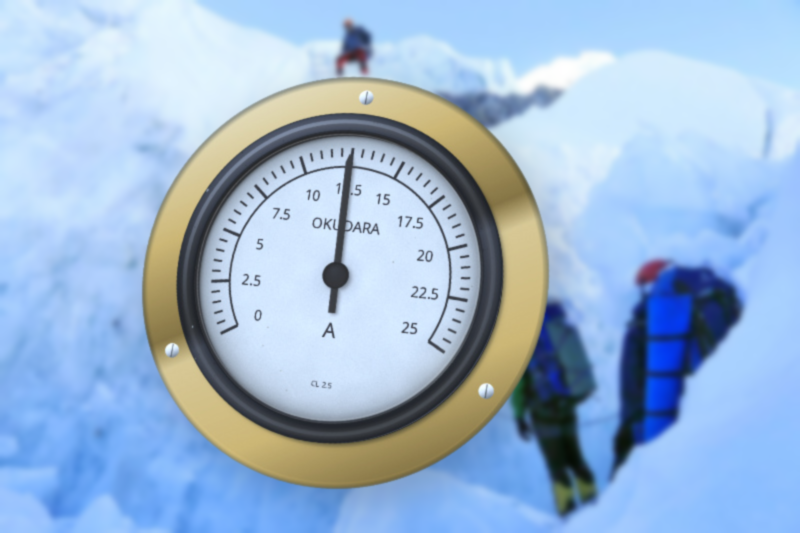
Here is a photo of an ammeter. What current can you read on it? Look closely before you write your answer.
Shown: 12.5 A
